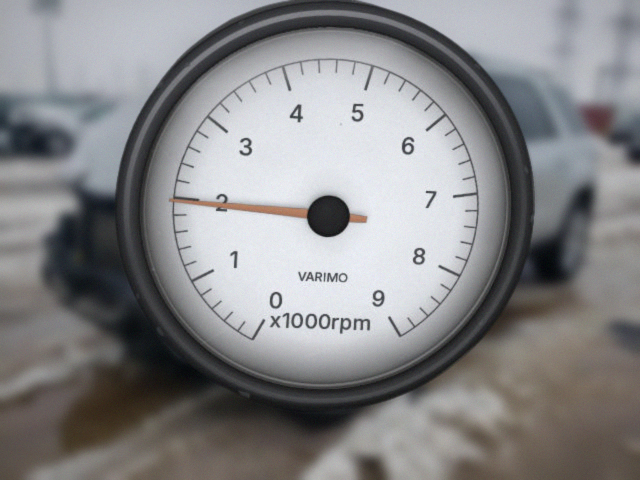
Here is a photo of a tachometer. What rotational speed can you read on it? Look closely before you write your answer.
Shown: 2000 rpm
